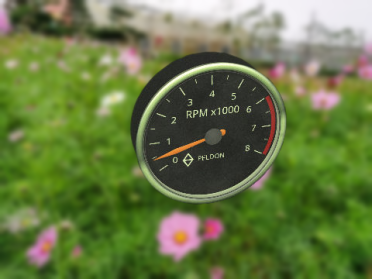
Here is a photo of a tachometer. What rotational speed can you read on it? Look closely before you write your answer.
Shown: 500 rpm
